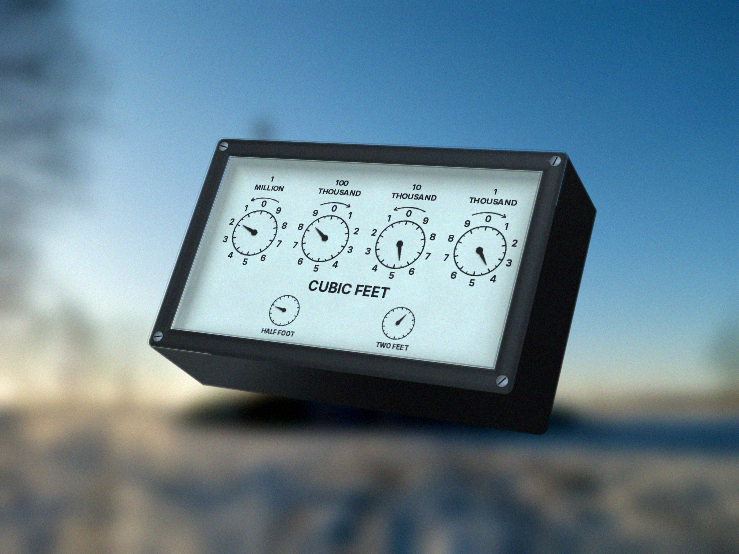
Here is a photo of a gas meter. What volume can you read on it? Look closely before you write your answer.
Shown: 185400 ft³
